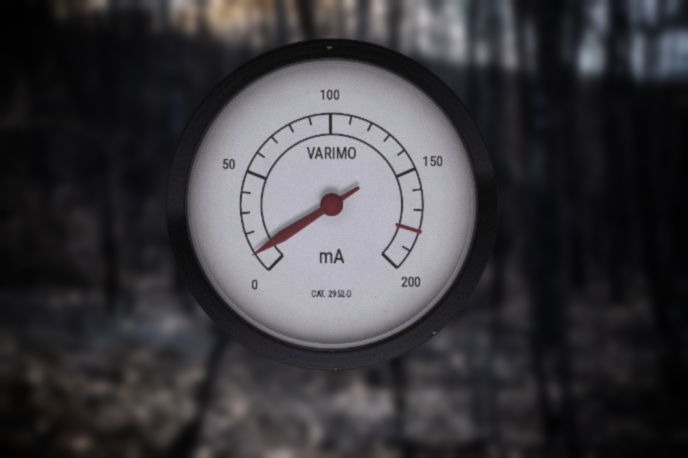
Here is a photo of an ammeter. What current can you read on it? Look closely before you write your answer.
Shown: 10 mA
